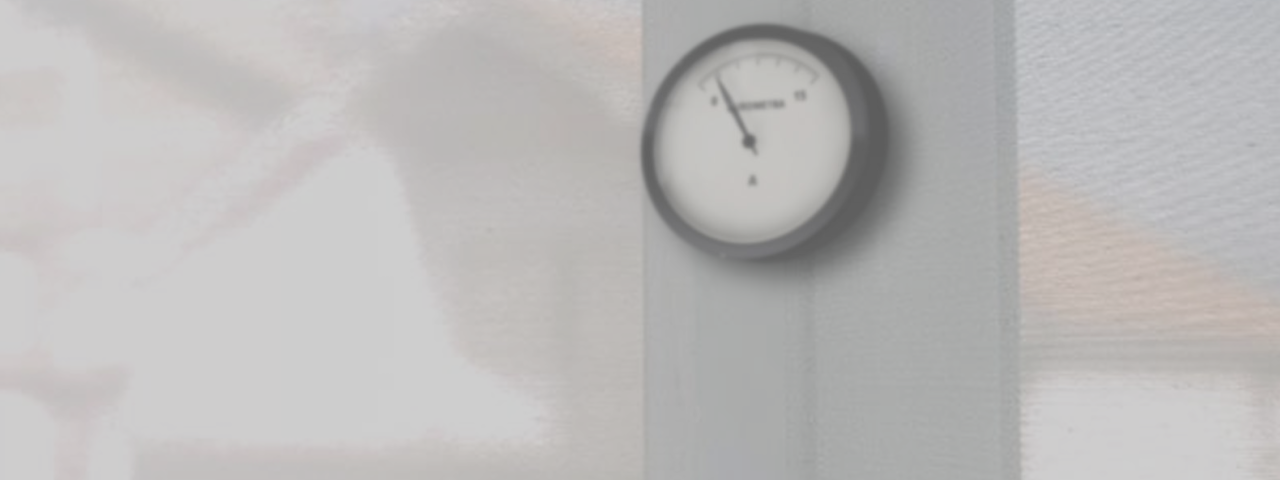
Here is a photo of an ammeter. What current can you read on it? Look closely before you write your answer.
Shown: 2.5 A
